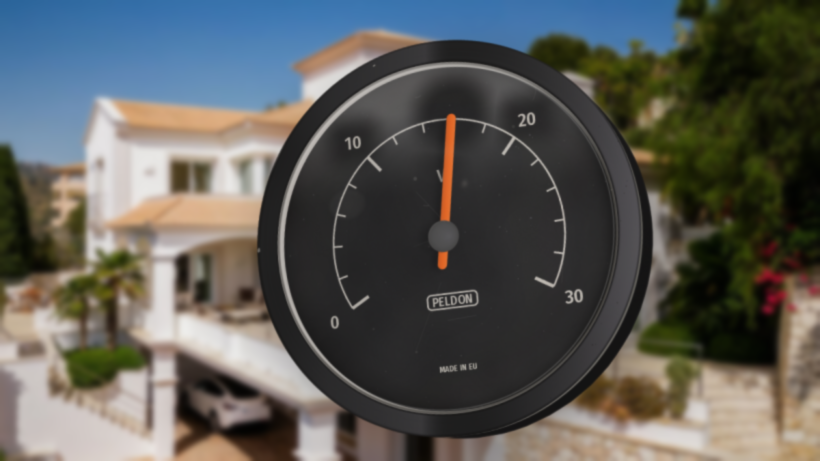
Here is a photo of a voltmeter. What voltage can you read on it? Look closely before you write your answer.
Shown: 16 V
